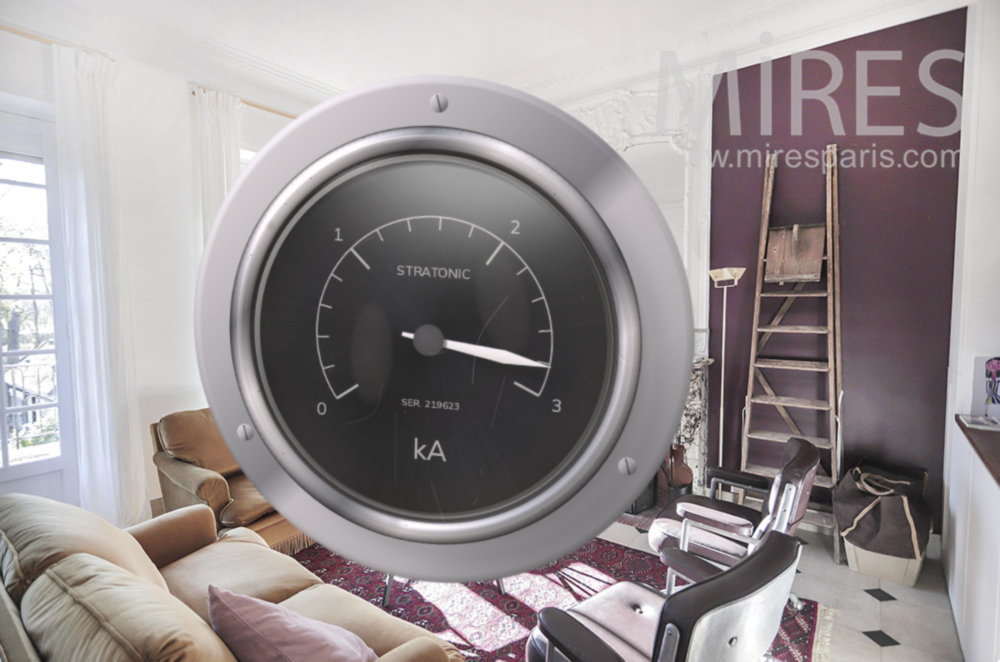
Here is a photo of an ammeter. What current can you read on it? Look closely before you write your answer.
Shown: 2.8 kA
